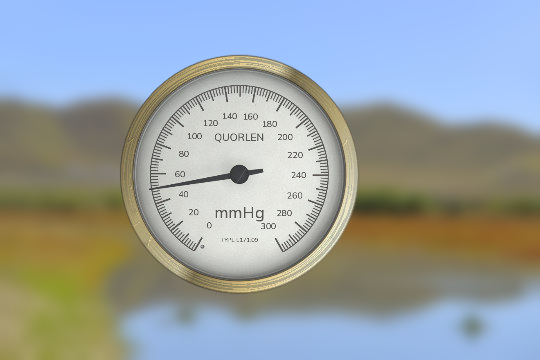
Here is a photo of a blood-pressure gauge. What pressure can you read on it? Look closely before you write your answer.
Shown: 50 mmHg
